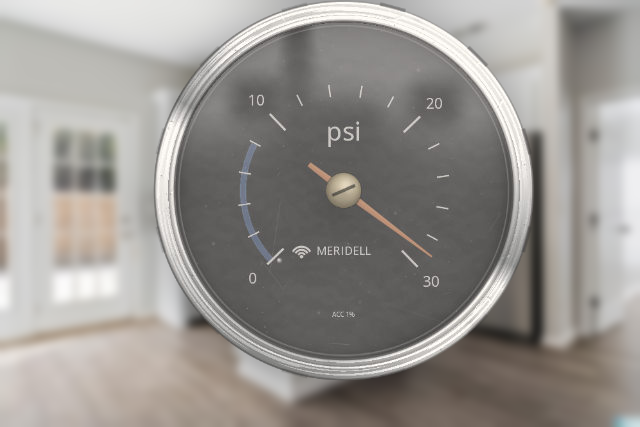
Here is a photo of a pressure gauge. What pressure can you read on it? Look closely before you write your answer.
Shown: 29 psi
